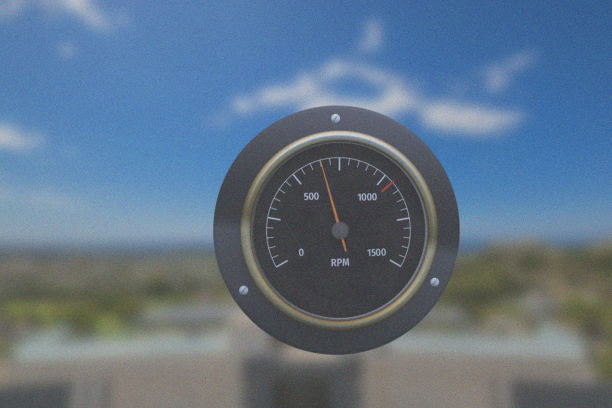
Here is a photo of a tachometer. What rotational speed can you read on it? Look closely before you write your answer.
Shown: 650 rpm
